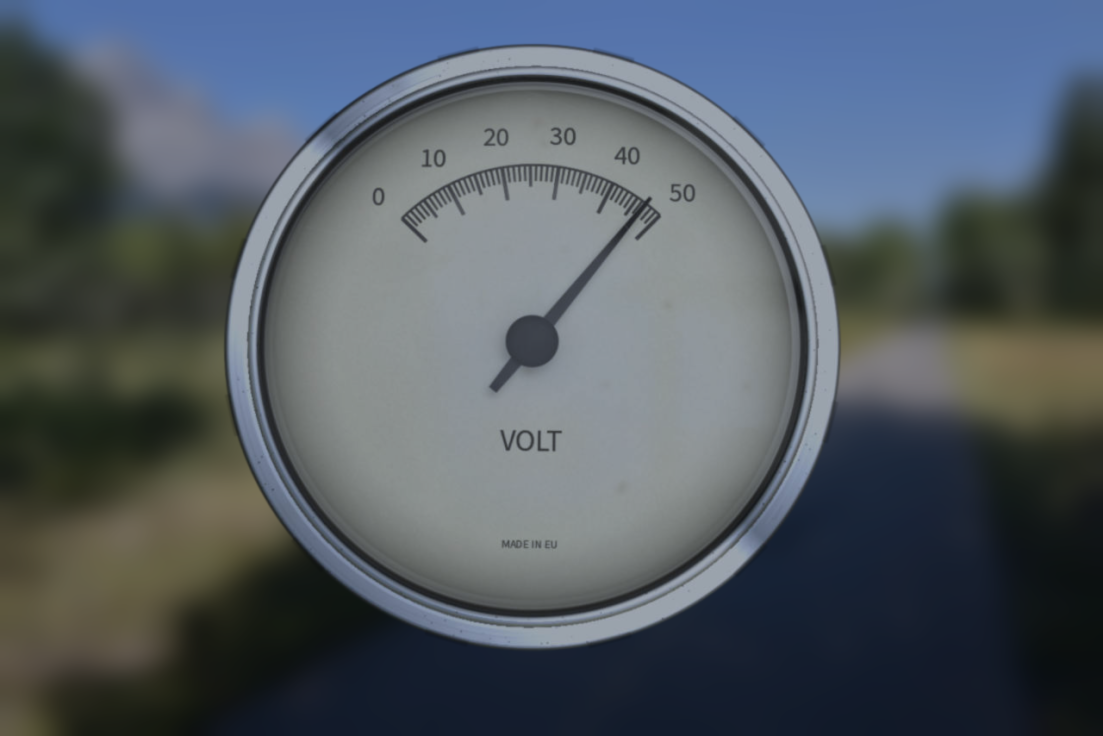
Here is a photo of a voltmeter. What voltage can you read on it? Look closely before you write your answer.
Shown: 47 V
